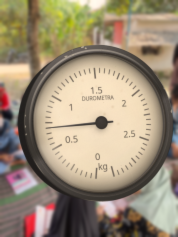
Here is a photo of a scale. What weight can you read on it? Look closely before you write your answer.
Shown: 0.7 kg
